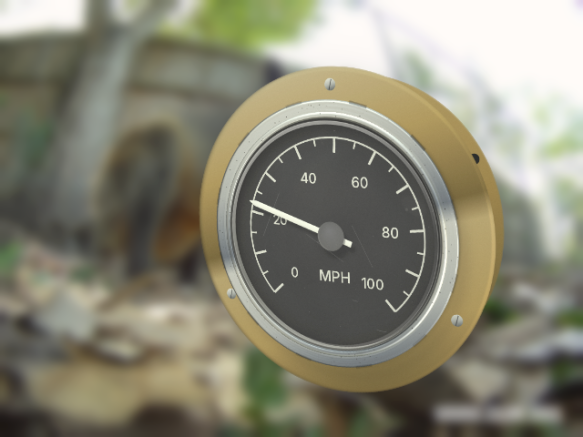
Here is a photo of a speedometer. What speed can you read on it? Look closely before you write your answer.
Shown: 22.5 mph
